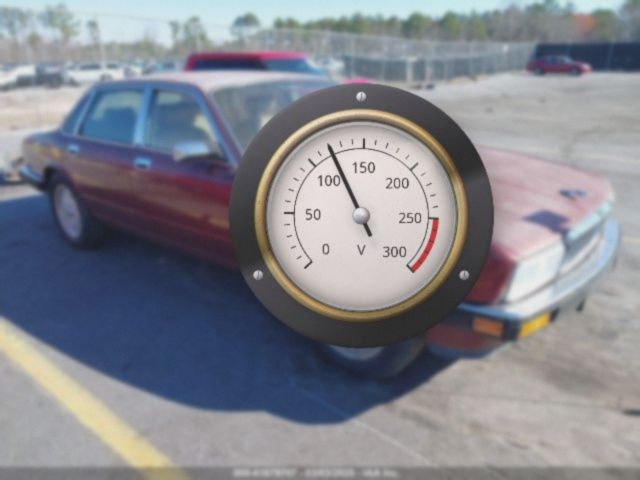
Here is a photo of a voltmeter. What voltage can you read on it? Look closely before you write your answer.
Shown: 120 V
